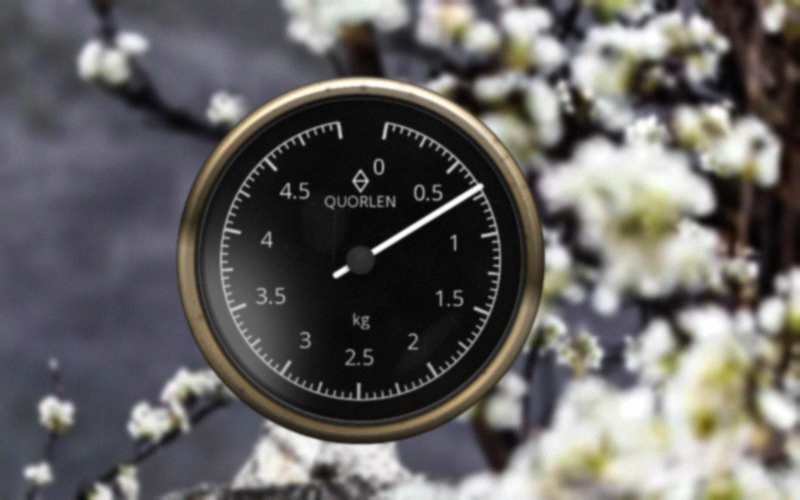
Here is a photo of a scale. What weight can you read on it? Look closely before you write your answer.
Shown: 0.7 kg
